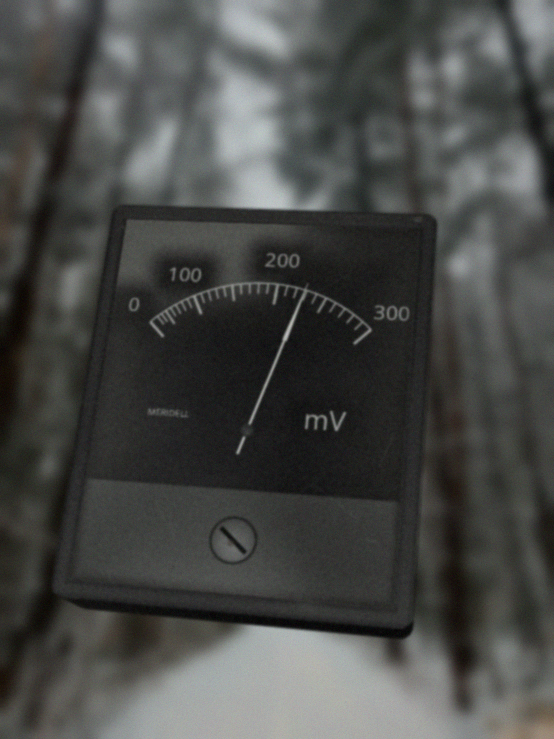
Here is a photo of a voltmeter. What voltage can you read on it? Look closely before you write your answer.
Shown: 230 mV
